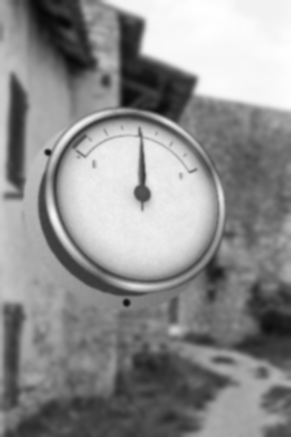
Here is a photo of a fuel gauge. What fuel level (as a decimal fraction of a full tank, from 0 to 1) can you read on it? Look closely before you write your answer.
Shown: 0.5
